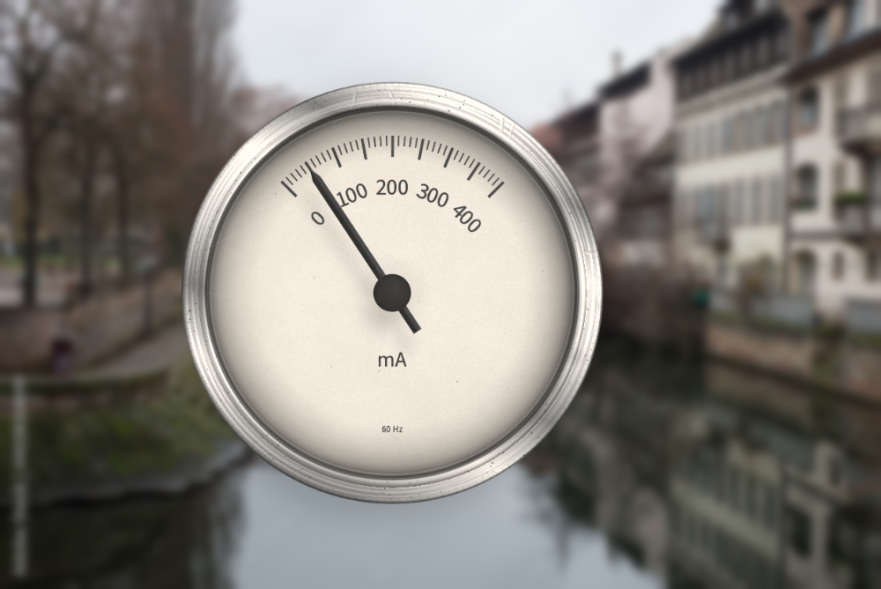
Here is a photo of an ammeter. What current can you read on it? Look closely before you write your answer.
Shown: 50 mA
